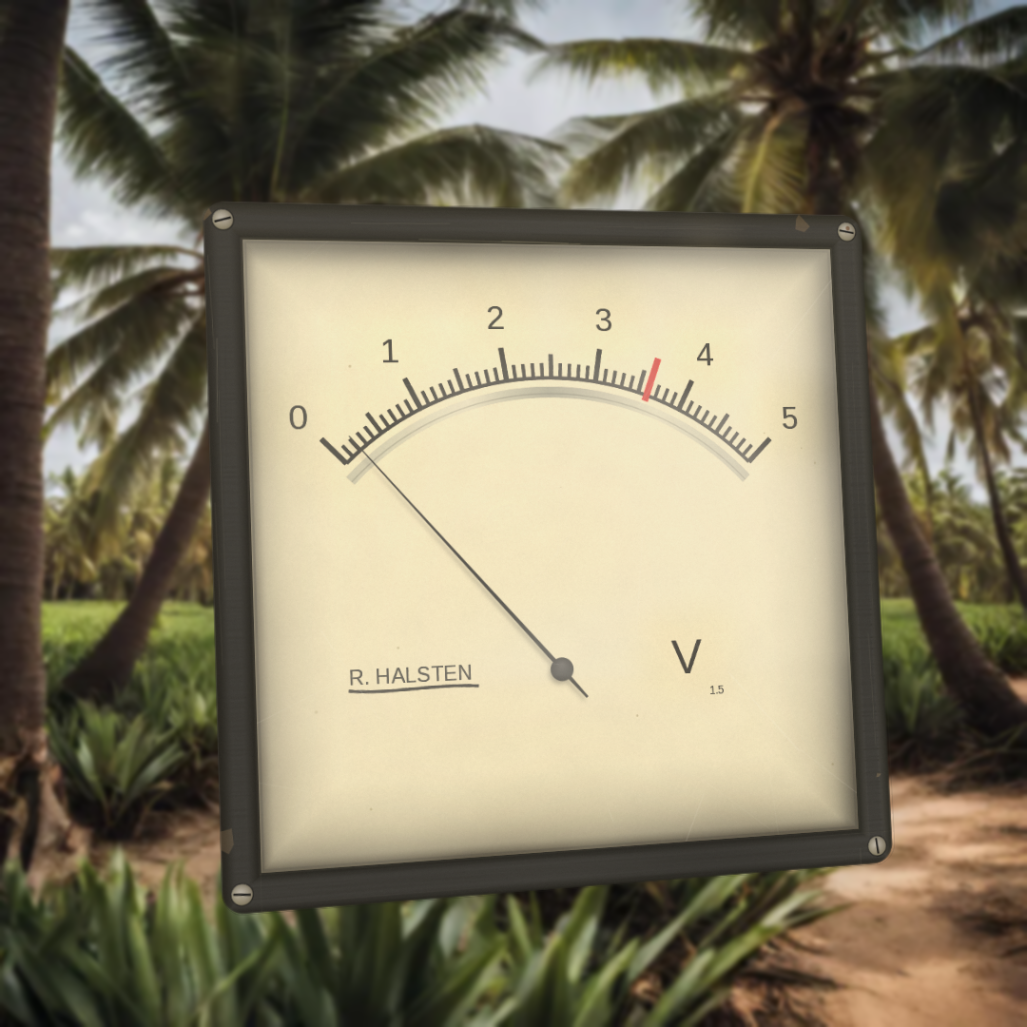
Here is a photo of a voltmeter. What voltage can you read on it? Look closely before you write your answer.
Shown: 0.2 V
